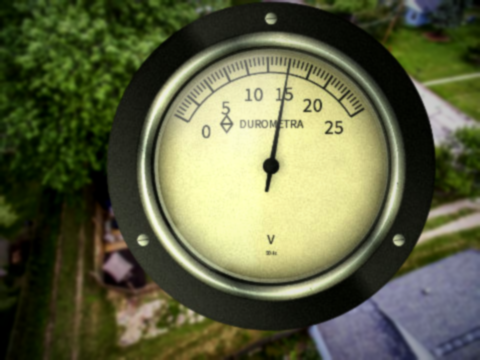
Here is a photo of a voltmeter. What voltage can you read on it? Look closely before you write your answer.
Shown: 15 V
